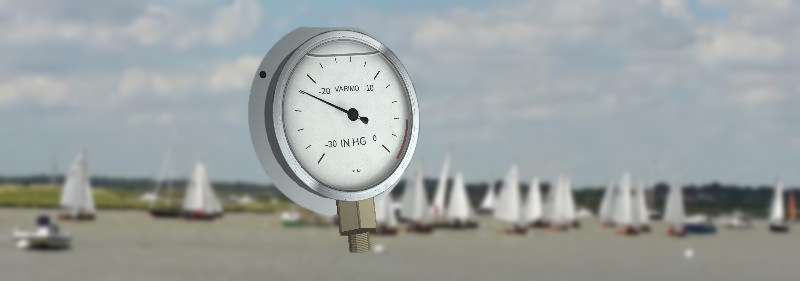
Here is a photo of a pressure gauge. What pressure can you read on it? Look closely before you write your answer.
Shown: -22 inHg
